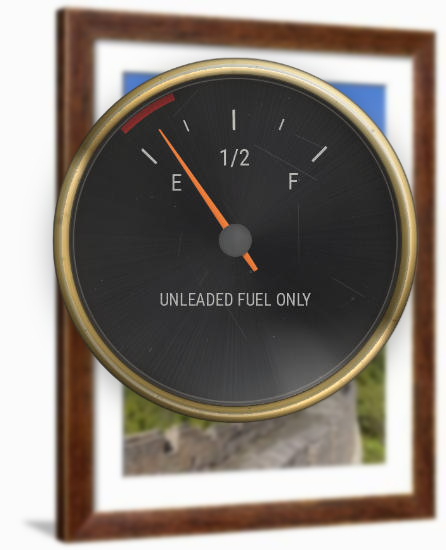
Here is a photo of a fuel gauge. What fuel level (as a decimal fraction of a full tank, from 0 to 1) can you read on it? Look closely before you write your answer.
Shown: 0.125
